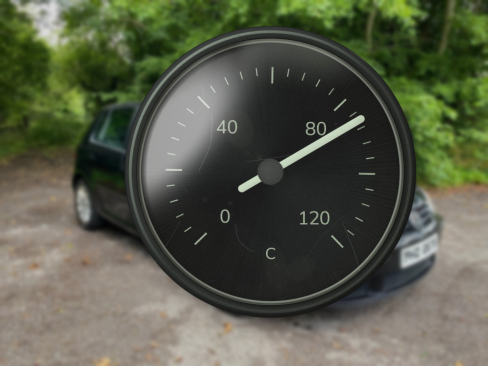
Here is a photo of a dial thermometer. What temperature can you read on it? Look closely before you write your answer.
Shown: 86 °C
